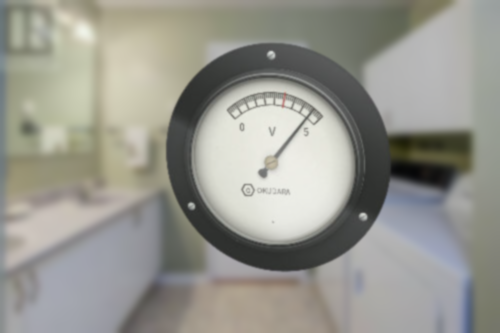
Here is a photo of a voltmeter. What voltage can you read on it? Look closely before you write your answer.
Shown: 4.5 V
